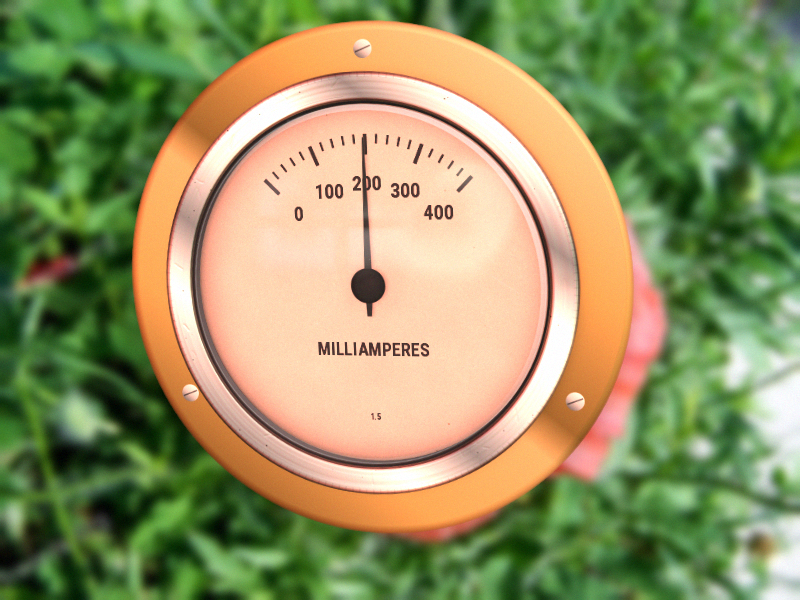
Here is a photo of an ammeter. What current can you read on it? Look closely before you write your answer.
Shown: 200 mA
